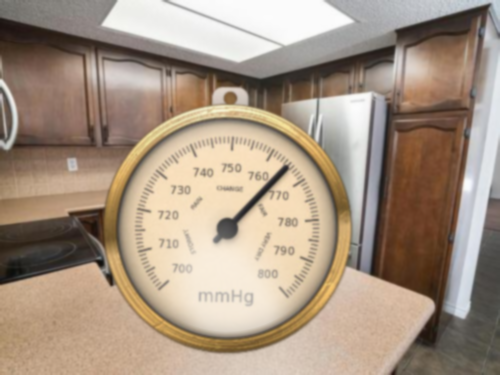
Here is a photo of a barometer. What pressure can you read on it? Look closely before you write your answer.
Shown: 765 mmHg
